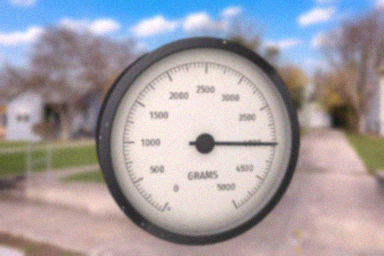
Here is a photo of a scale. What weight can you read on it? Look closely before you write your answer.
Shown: 4000 g
